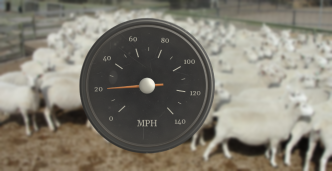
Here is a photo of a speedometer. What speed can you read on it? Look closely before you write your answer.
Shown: 20 mph
